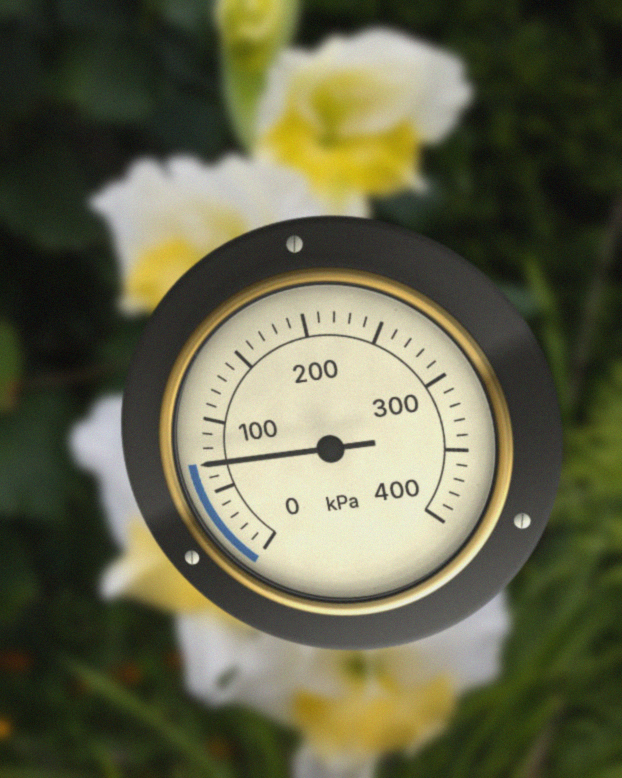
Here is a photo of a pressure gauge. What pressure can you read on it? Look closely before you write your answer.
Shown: 70 kPa
